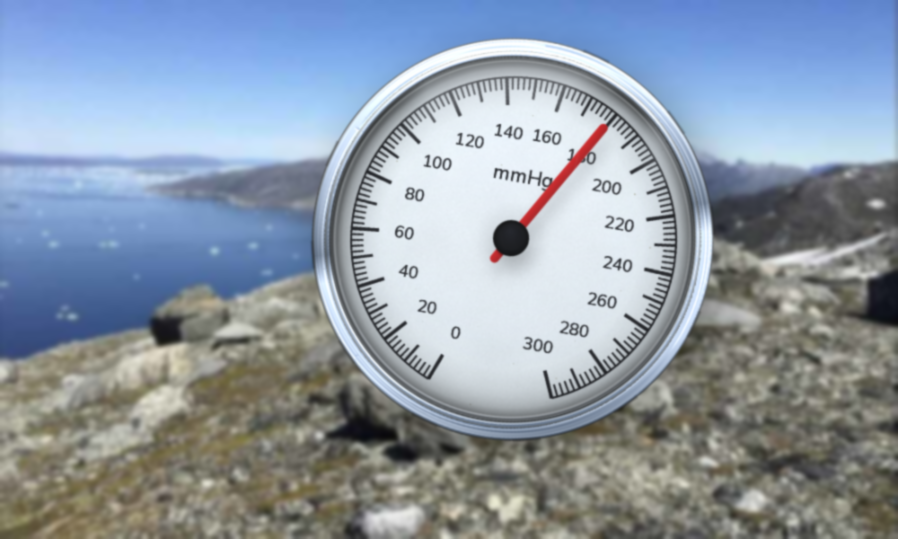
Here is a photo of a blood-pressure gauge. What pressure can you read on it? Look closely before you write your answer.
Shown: 180 mmHg
